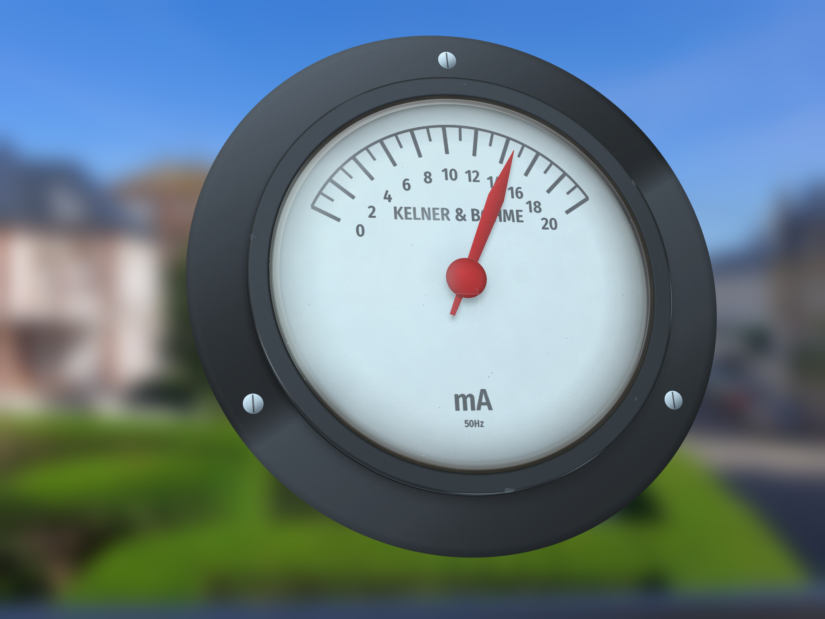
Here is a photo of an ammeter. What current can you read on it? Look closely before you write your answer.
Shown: 14.5 mA
